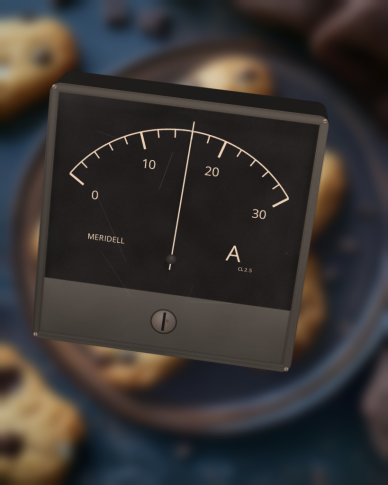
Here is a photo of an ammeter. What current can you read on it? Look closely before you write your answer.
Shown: 16 A
